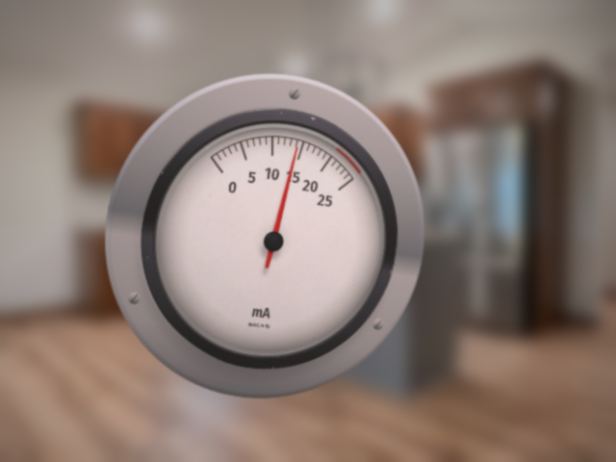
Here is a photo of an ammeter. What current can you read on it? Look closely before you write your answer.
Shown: 14 mA
